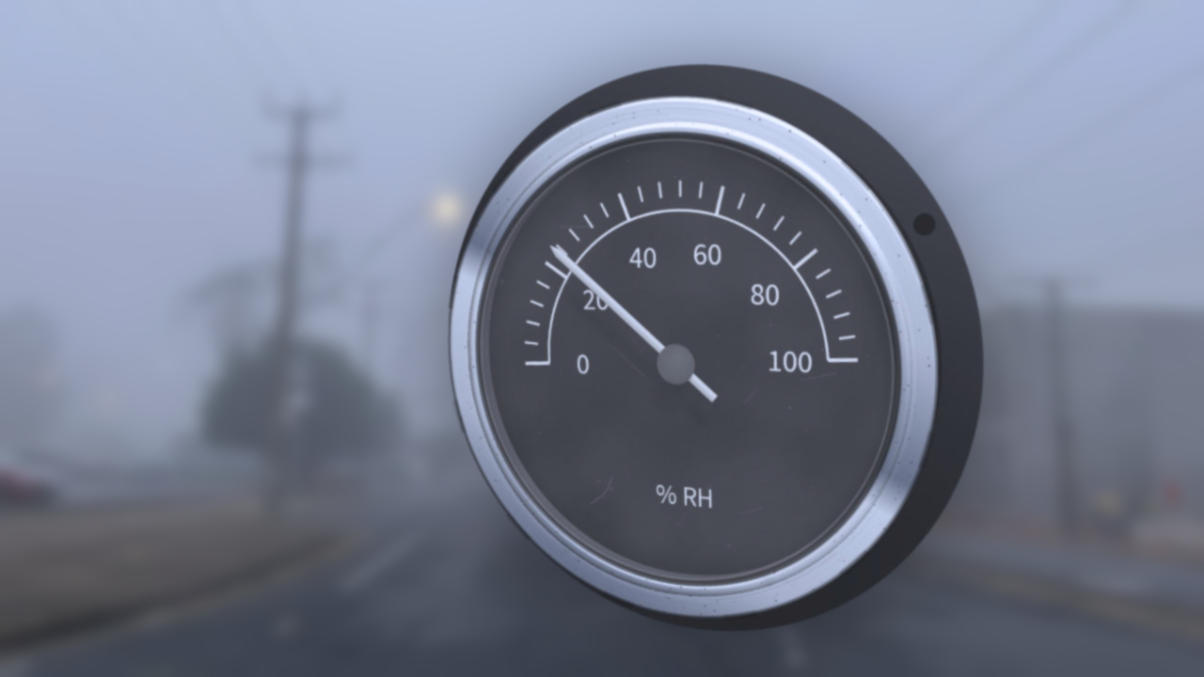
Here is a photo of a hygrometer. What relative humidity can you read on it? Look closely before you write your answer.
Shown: 24 %
